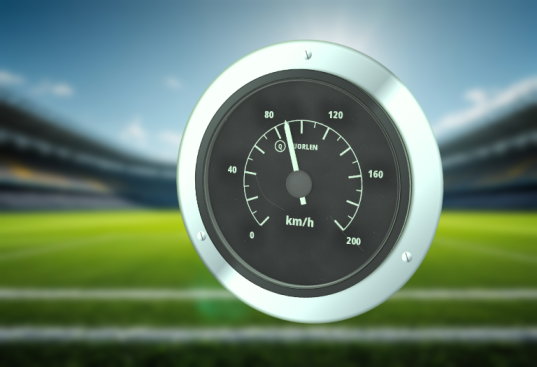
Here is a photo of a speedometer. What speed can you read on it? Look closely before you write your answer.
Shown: 90 km/h
